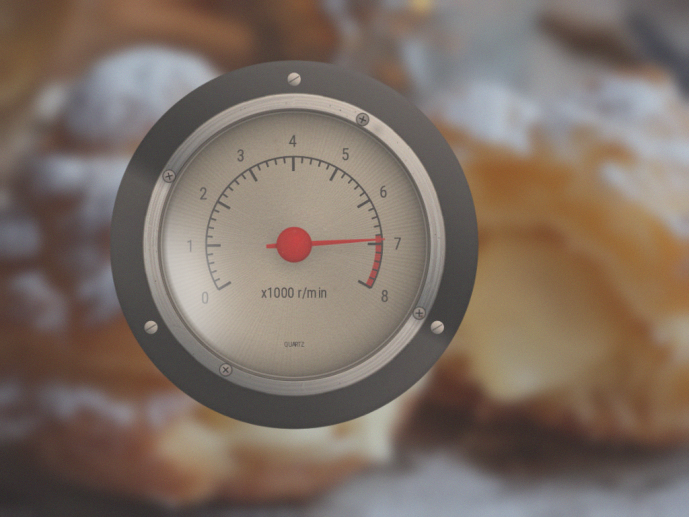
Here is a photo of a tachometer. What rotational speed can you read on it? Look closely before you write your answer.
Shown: 6900 rpm
